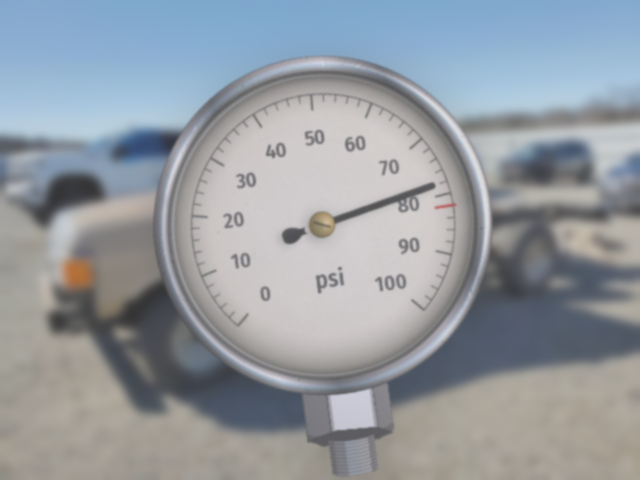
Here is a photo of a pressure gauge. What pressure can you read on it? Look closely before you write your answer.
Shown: 78 psi
